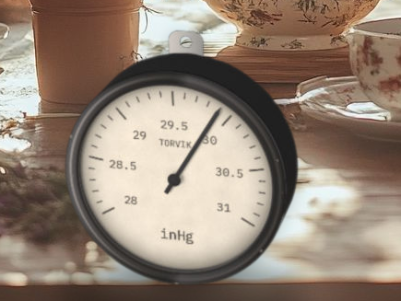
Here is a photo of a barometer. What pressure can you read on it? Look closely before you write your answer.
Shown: 29.9 inHg
